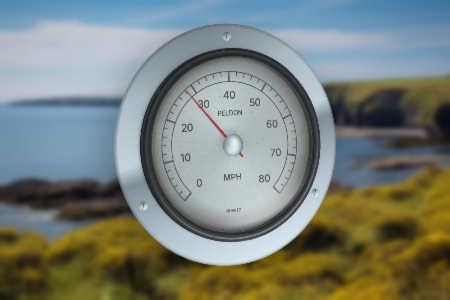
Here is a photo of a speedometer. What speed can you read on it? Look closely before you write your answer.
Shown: 28 mph
